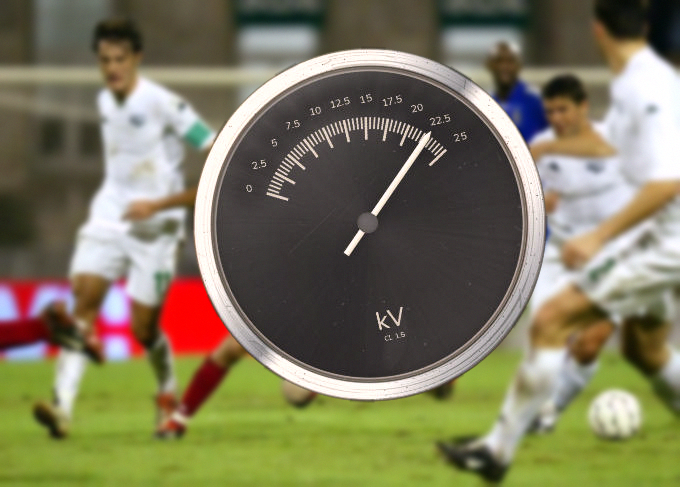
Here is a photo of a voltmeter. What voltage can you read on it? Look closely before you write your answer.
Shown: 22.5 kV
